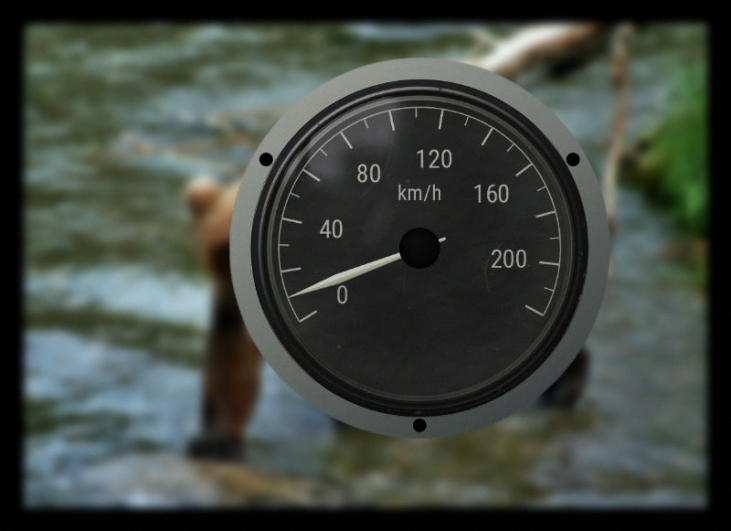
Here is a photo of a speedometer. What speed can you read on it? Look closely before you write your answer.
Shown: 10 km/h
